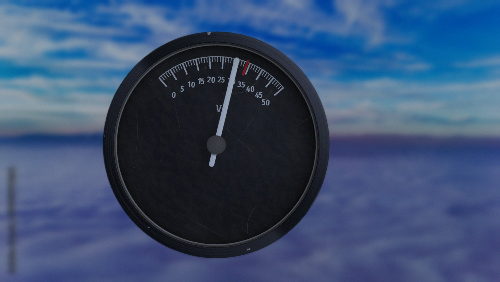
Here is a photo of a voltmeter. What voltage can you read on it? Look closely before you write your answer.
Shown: 30 V
